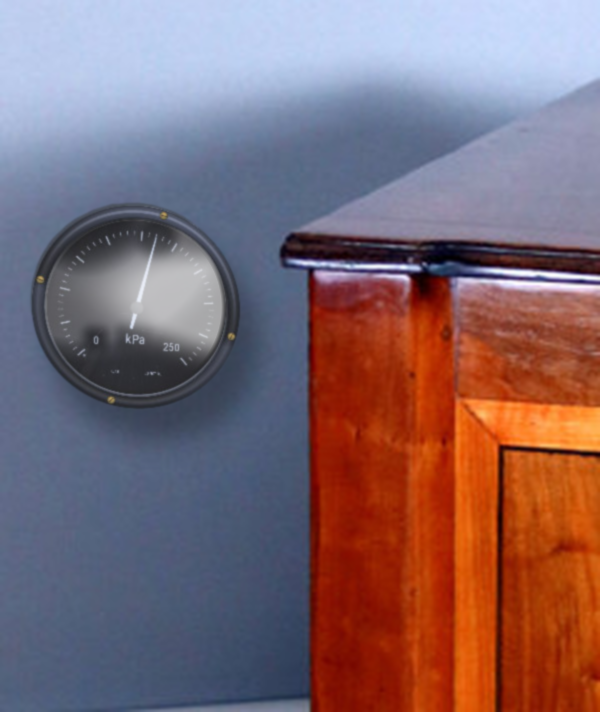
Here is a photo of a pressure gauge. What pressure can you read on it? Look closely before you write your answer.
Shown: 135 kPa
